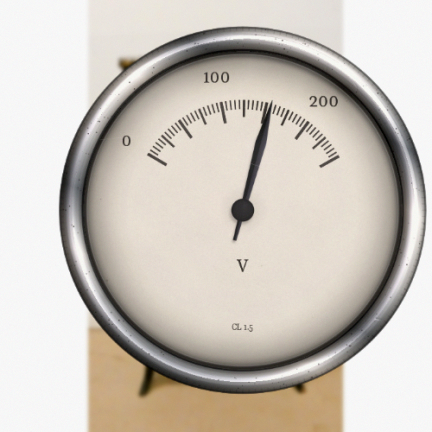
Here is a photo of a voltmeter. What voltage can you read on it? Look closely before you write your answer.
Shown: 155 V
